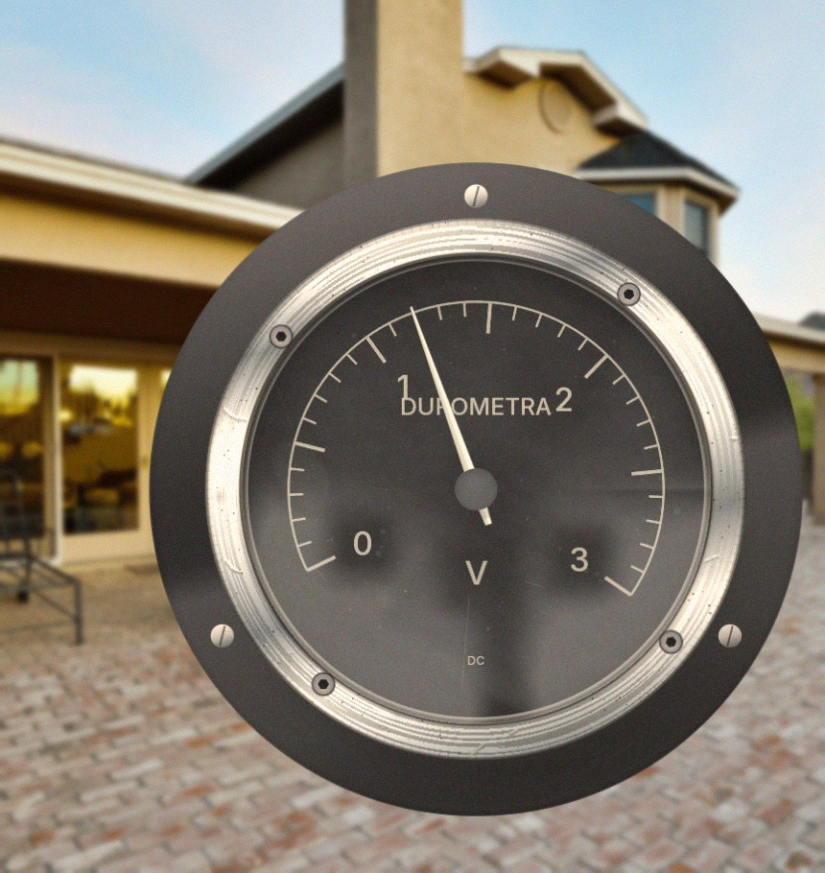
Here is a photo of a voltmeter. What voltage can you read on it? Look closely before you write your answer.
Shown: 1.2 V
